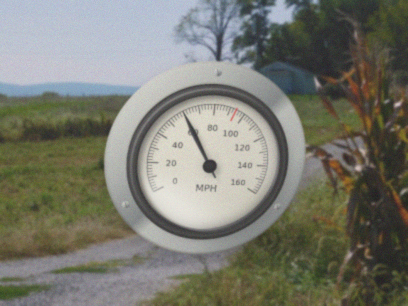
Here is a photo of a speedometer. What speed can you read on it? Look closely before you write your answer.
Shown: 60 mph
